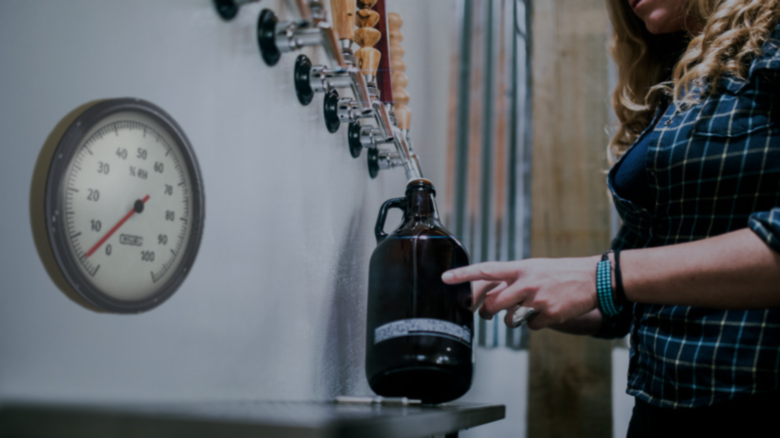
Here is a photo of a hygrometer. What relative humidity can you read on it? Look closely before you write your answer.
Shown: 5 %
